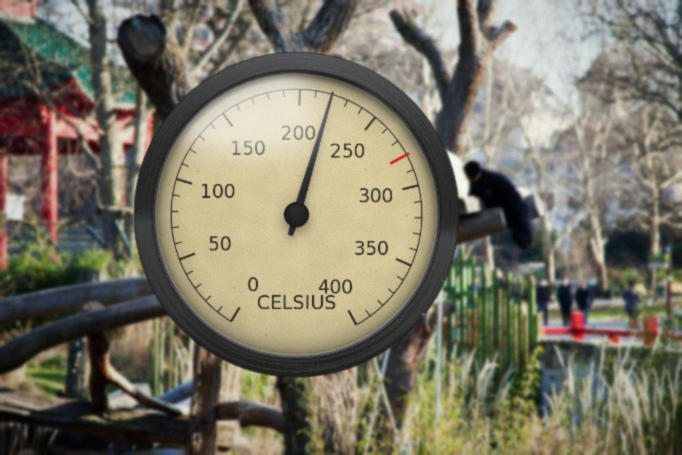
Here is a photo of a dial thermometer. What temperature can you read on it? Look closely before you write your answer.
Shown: 220 °C
